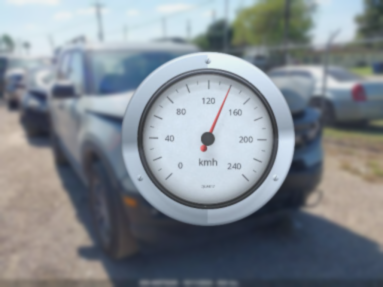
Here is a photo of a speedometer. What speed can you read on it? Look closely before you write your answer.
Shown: 140 km/h
